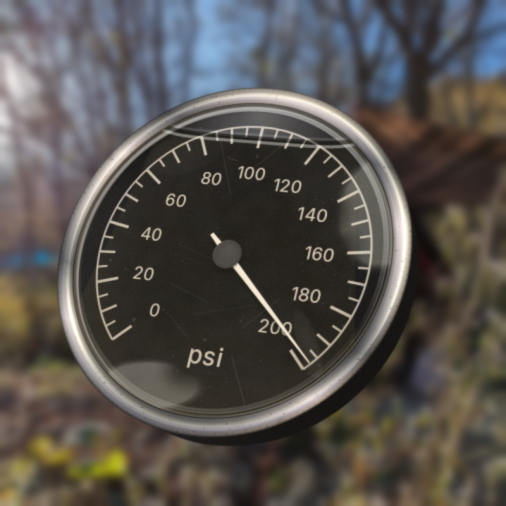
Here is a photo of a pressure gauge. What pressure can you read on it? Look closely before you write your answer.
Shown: 197.5 psi
